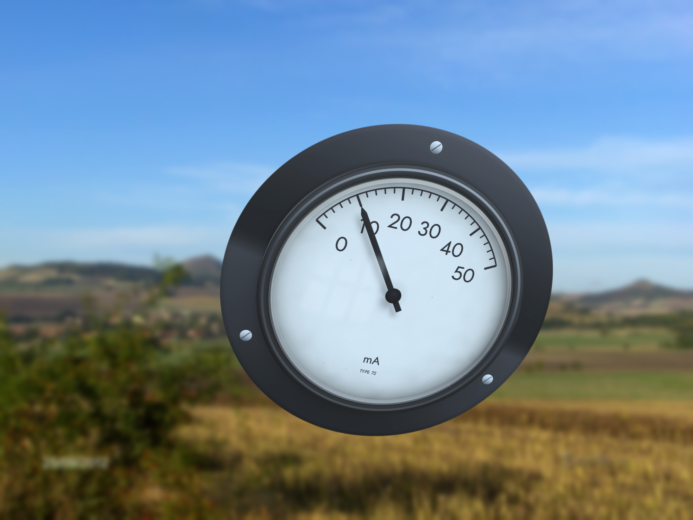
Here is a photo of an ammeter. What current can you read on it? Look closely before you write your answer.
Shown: 10 mA
